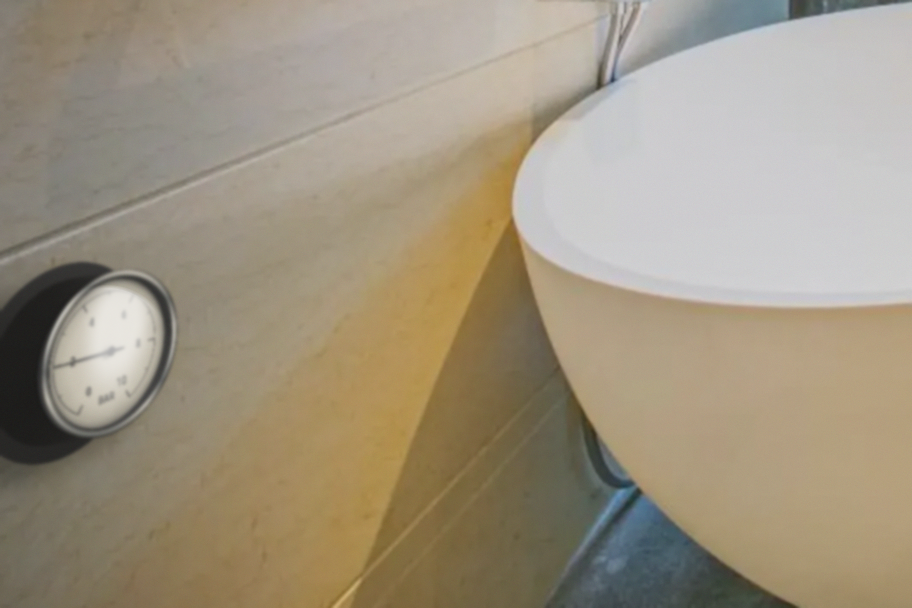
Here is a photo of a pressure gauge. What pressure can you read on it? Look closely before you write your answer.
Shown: 2 bar
